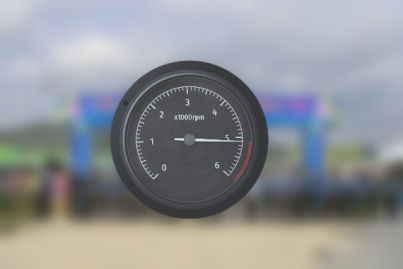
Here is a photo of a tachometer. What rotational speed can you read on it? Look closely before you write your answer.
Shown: 5100 rpm
